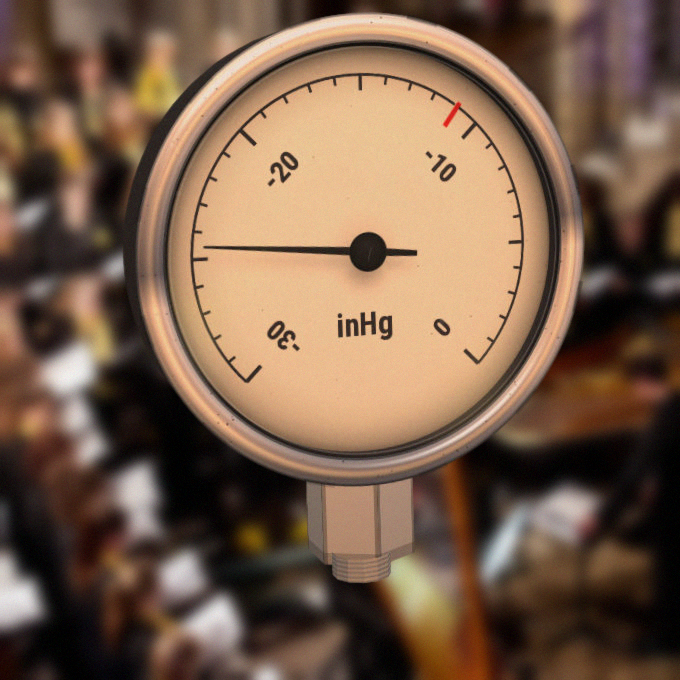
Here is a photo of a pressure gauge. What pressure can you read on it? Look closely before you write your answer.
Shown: -24.5 inHg
